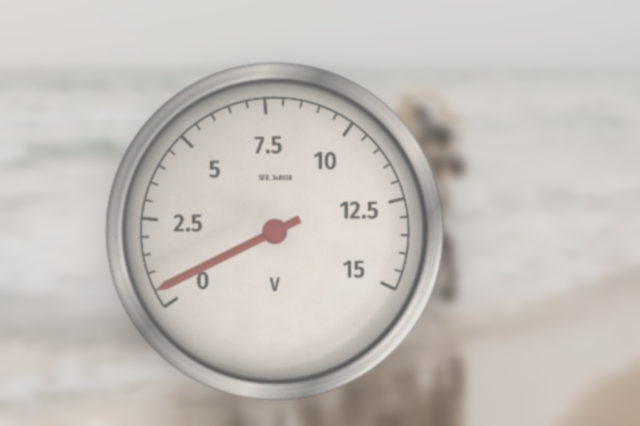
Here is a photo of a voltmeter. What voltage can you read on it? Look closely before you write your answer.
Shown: 0.5 V
